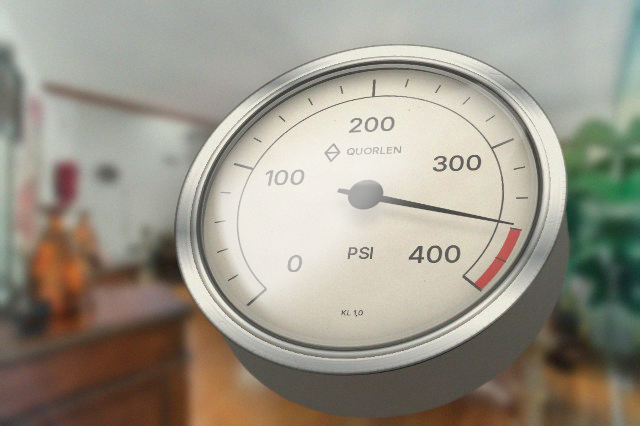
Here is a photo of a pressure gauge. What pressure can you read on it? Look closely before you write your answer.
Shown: 360 psi
